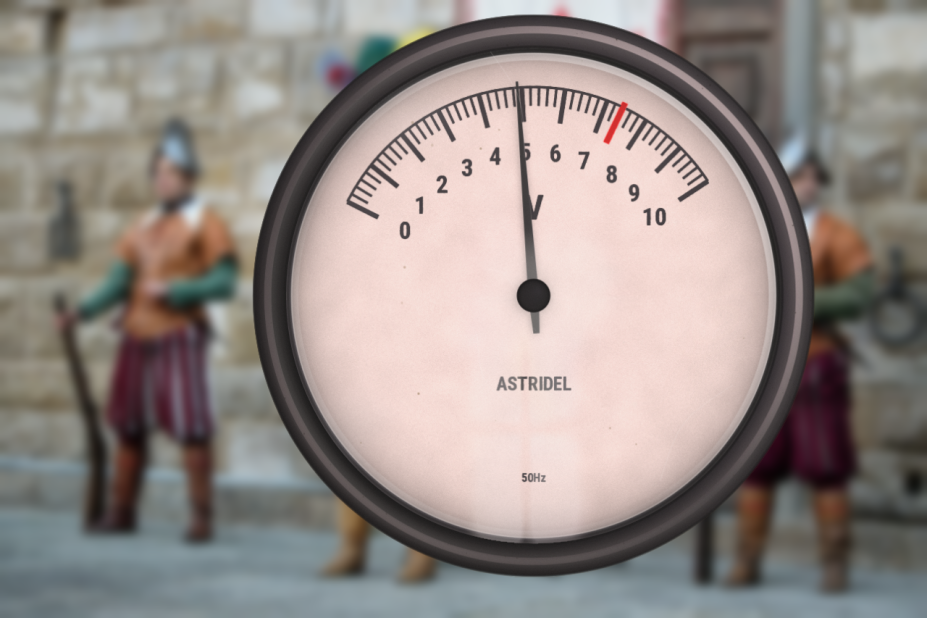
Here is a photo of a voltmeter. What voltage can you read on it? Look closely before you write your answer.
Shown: 4.9 V
